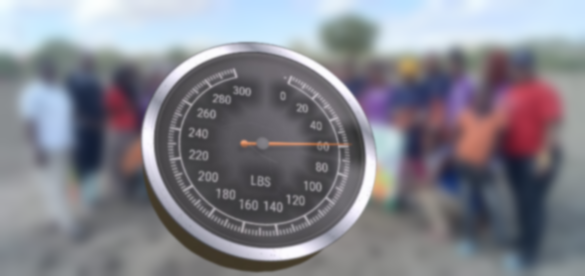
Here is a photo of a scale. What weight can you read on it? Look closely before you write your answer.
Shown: 60 lb
